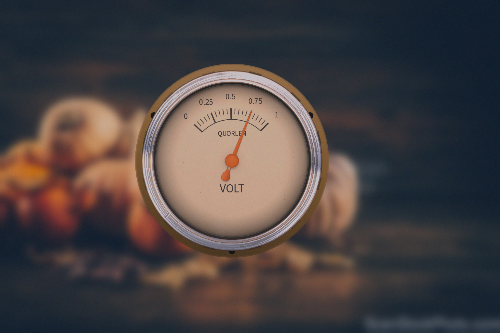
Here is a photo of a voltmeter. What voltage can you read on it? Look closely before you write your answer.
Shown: 0.75 V
